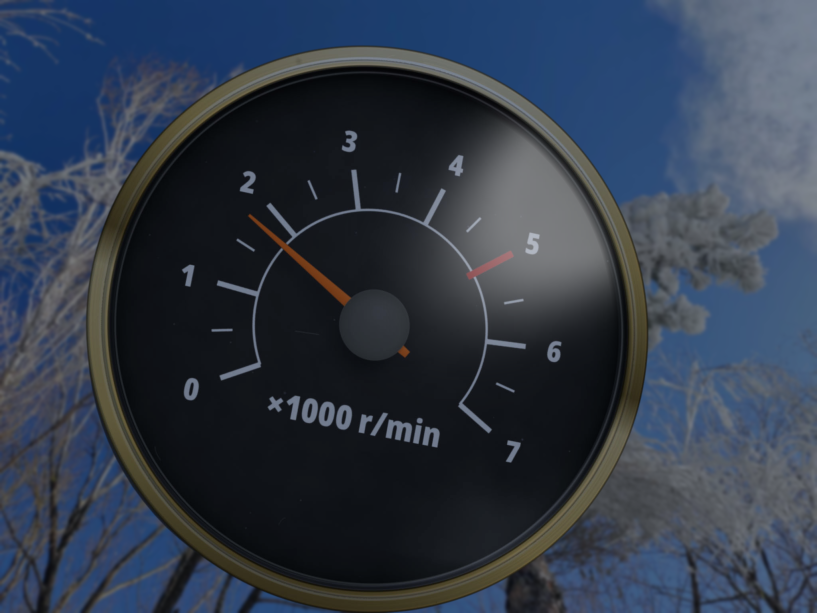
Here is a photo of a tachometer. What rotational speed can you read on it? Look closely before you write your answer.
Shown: 1750 rpm
